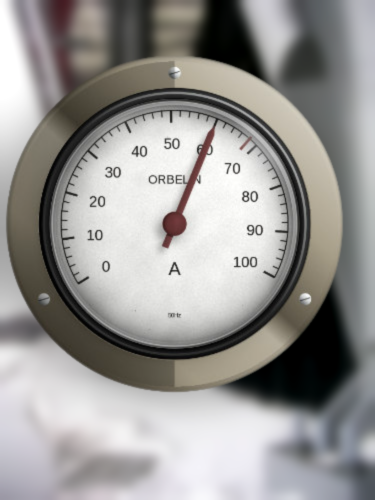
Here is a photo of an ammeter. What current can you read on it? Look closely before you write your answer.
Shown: 60 A
